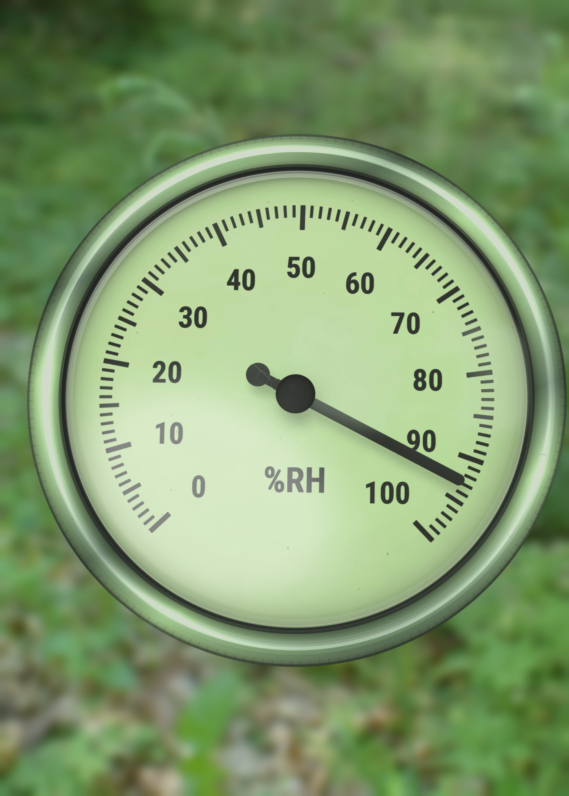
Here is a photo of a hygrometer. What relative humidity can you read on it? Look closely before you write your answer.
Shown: 93 %
